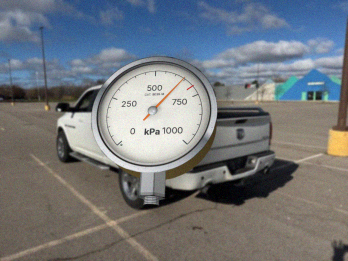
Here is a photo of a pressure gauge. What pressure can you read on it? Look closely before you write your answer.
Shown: 650 kPa
